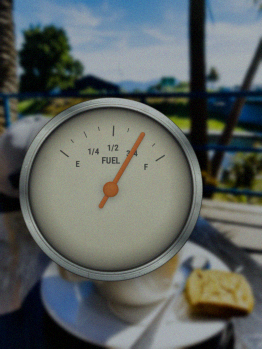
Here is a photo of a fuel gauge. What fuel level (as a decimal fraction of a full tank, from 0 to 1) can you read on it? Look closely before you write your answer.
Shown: 0.75
